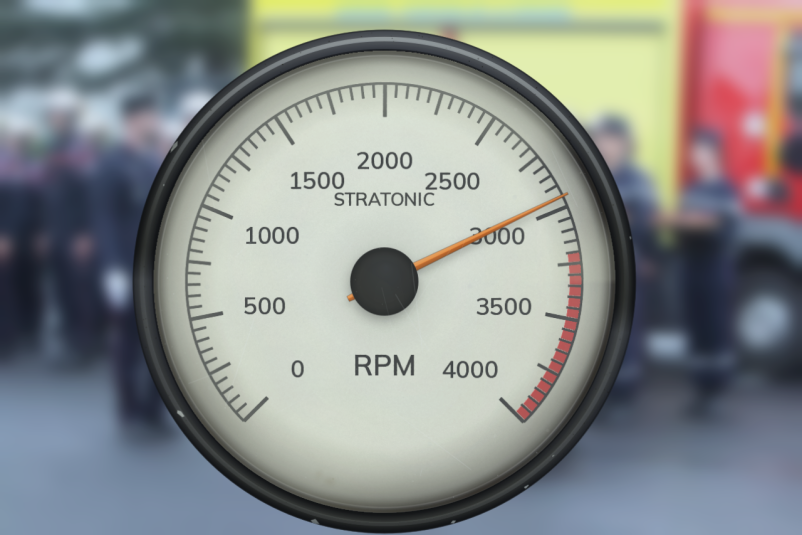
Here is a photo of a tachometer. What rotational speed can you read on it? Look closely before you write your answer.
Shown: 2950 rpm
